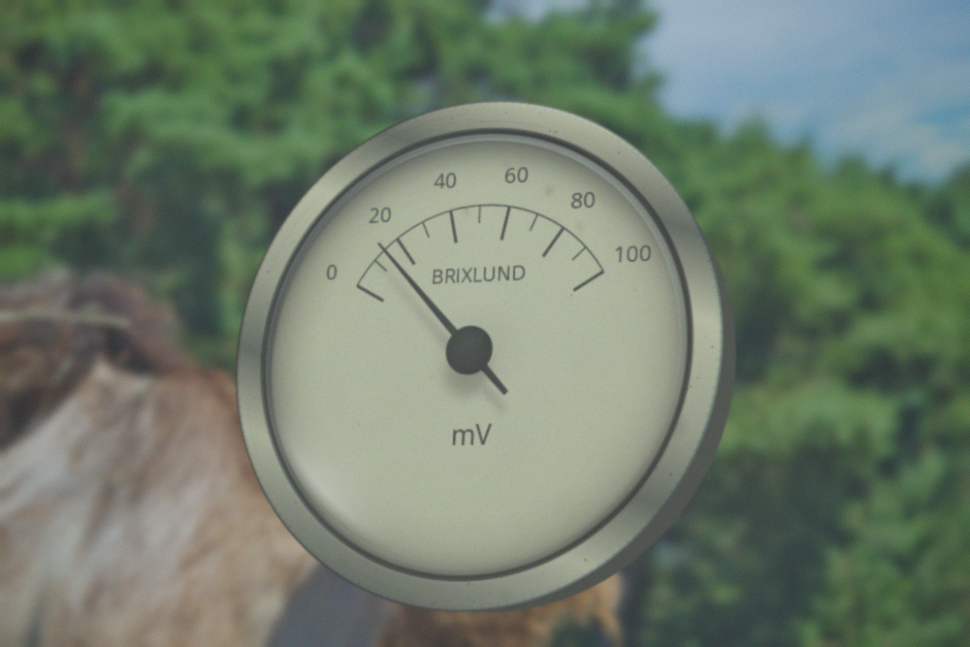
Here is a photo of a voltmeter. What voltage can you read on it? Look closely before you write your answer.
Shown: 15 mV
